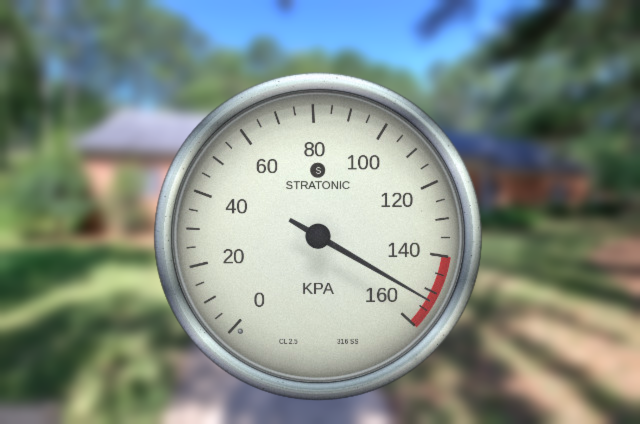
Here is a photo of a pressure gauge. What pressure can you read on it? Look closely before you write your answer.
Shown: 152.5 kPa
